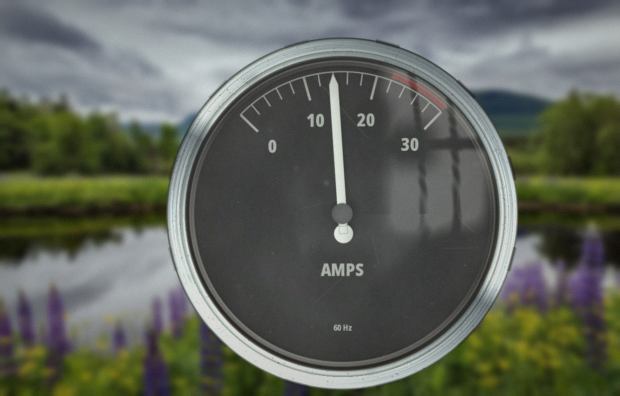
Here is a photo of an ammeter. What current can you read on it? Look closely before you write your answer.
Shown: 14 A
